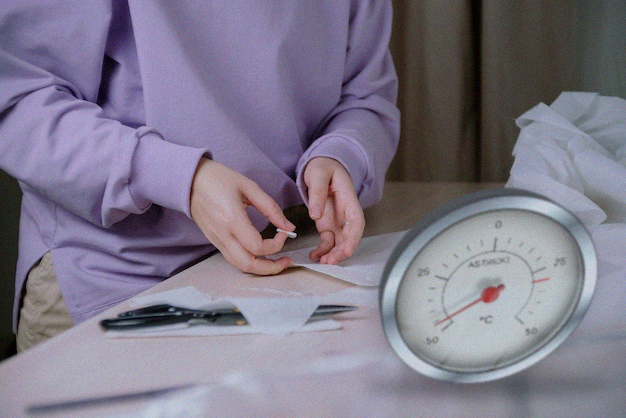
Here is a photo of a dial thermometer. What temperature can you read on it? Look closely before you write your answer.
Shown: -45 °C
